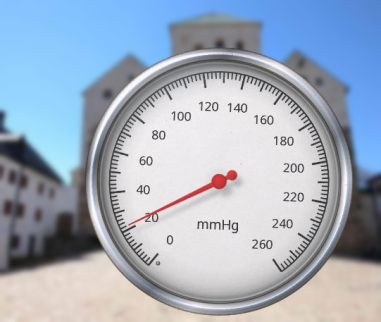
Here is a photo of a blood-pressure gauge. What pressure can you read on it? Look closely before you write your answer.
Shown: 22 mmHg
